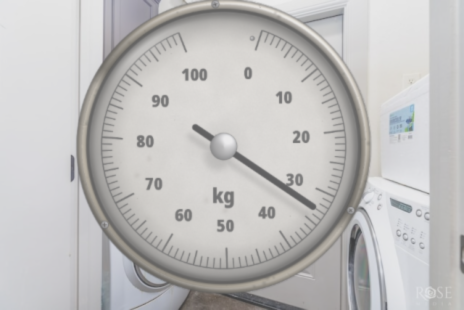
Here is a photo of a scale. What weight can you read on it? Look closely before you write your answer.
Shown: 33 kg
